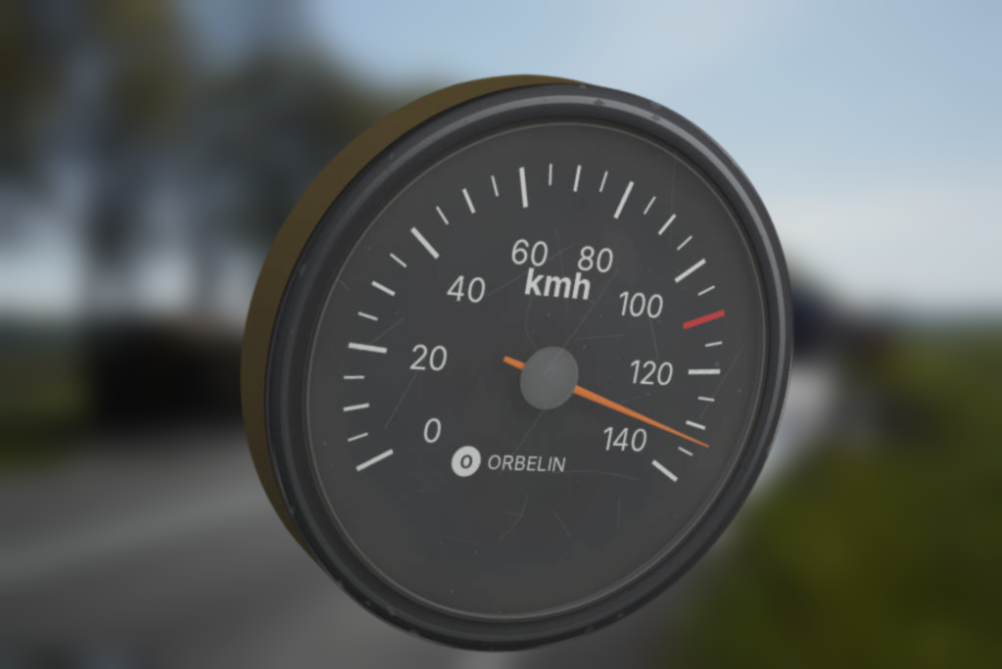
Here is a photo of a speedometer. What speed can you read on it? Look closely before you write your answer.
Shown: 132.5 km/h
